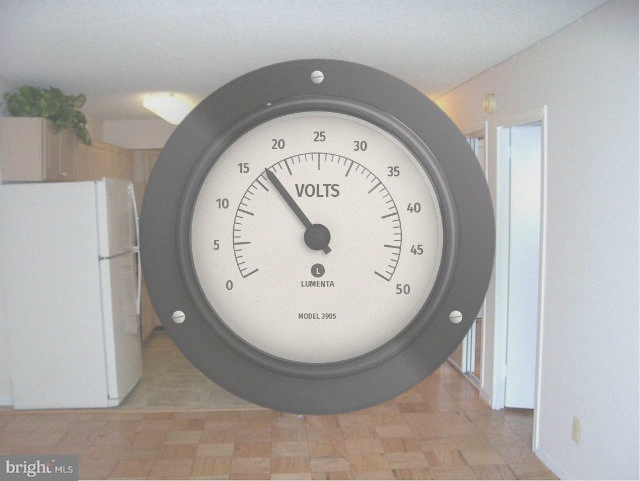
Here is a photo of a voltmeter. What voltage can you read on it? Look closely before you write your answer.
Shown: 17 V
